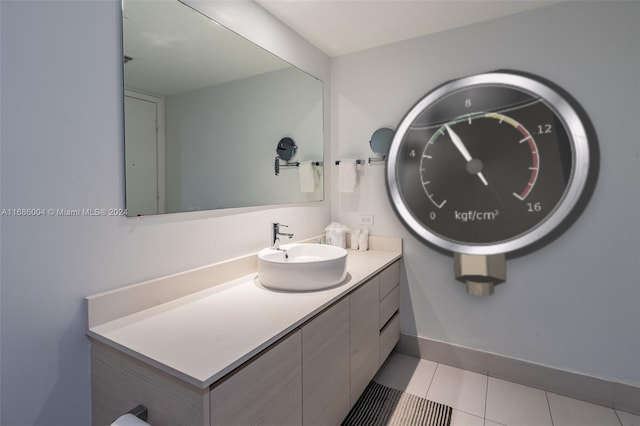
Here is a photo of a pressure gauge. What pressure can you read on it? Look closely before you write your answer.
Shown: 6.5 kg/cm²
